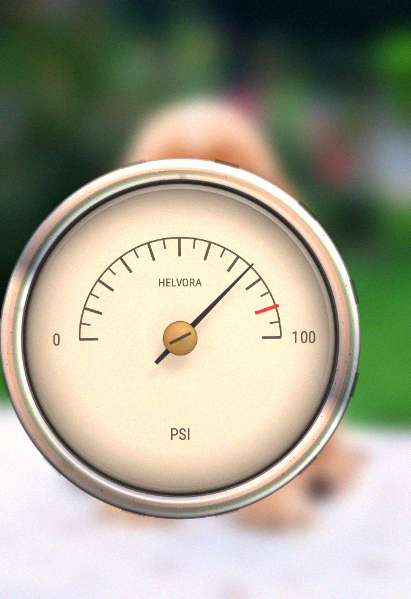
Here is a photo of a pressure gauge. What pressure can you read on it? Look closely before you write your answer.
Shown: 75 psi
